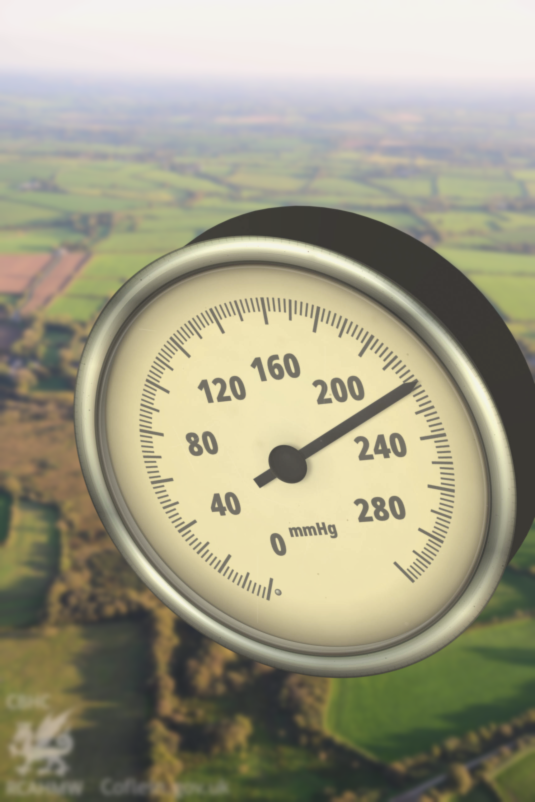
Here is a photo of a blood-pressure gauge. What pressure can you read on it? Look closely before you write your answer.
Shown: 220 mmHg
